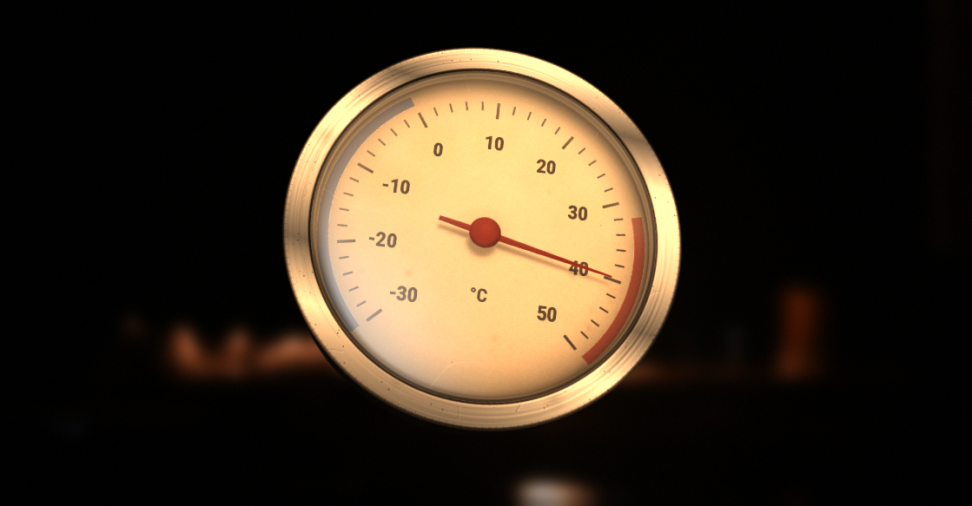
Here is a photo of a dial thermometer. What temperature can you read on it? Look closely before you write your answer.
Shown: 40 °C
